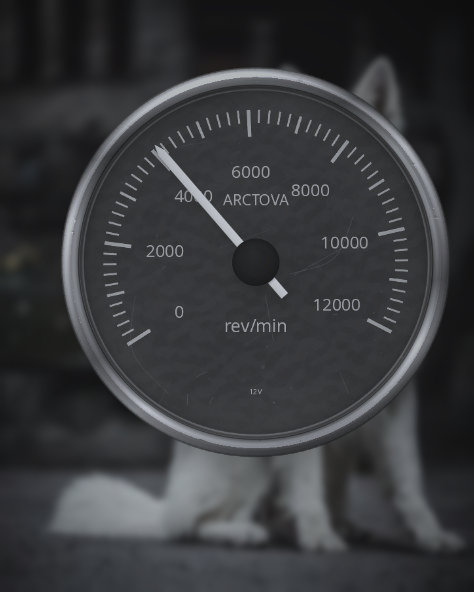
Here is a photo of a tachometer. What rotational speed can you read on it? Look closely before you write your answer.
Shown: 4100 rpm
